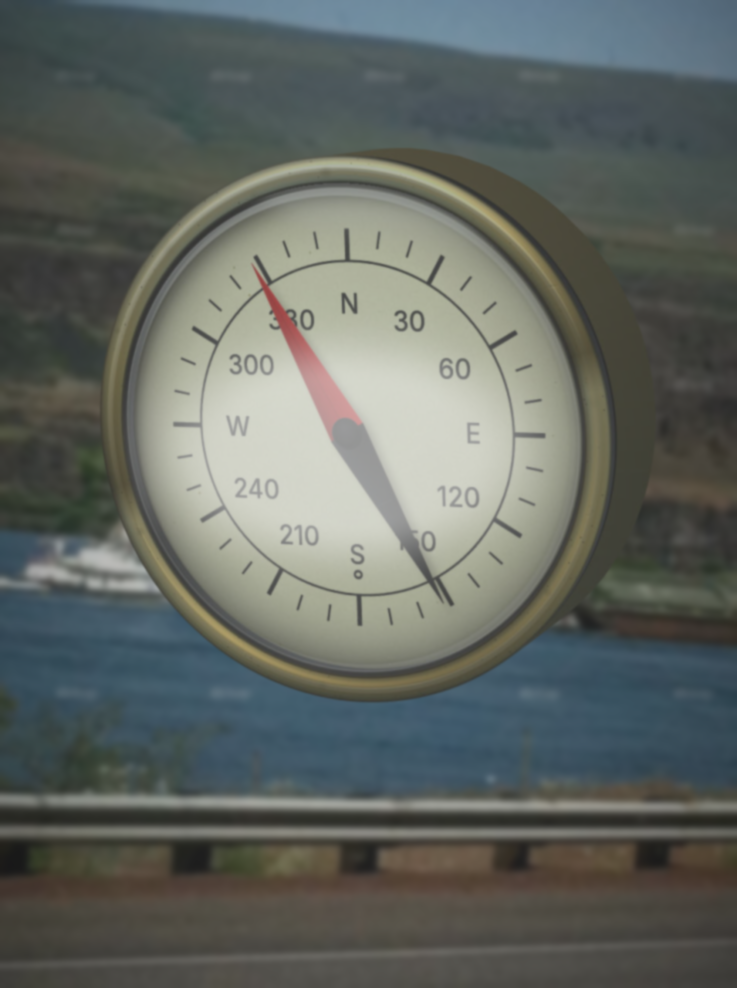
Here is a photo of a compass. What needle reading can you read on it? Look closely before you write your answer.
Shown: 330 °
